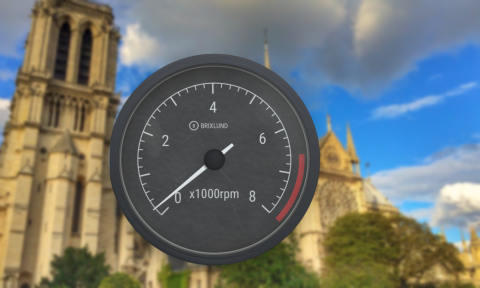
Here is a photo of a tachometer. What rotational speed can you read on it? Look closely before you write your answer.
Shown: 200 rpm
